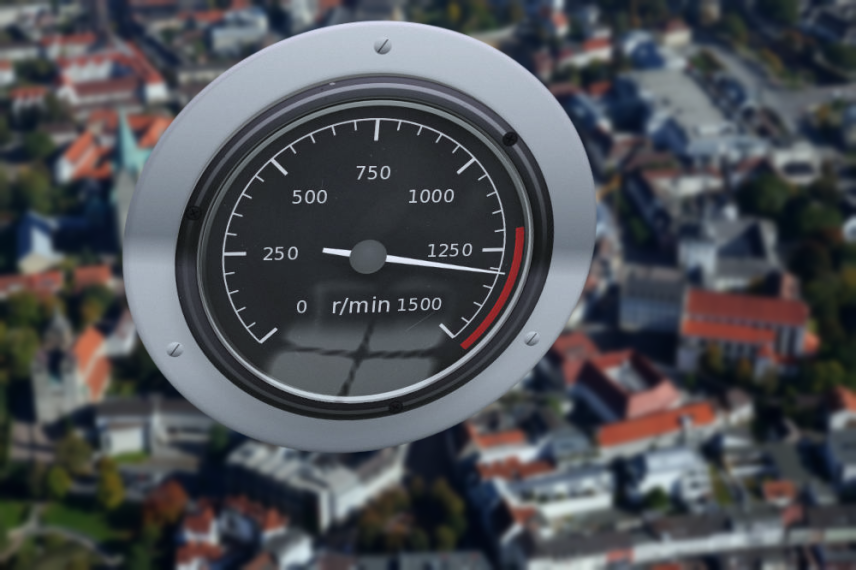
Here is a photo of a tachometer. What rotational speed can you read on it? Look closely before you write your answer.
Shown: 1300 rpm
